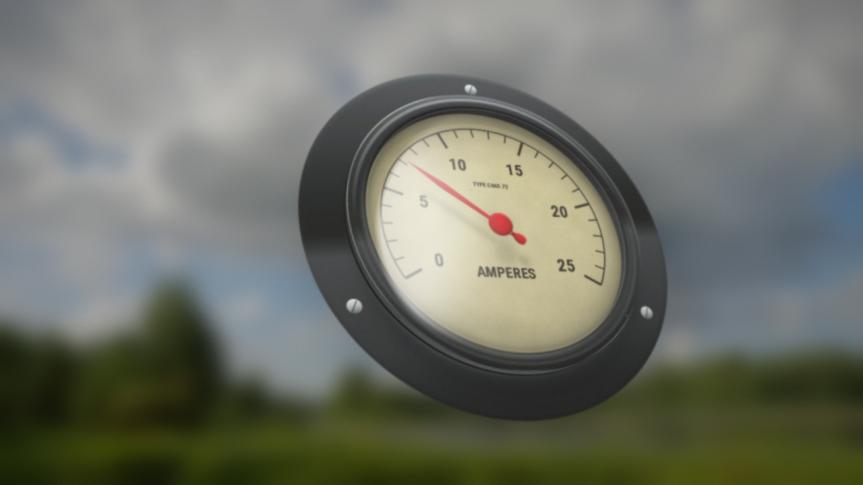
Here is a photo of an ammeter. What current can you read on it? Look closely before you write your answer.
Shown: 7 A
